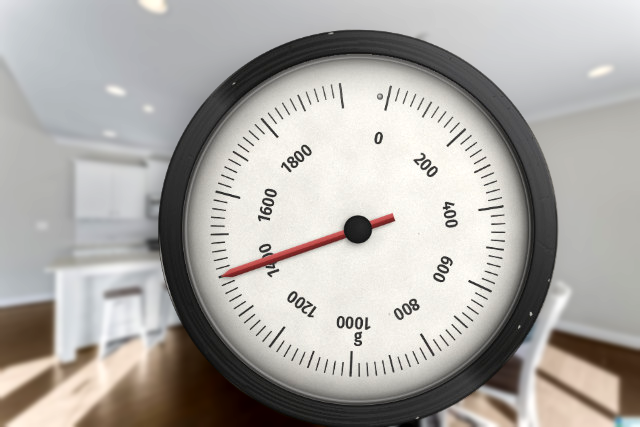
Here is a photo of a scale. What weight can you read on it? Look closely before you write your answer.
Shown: 1400 g
